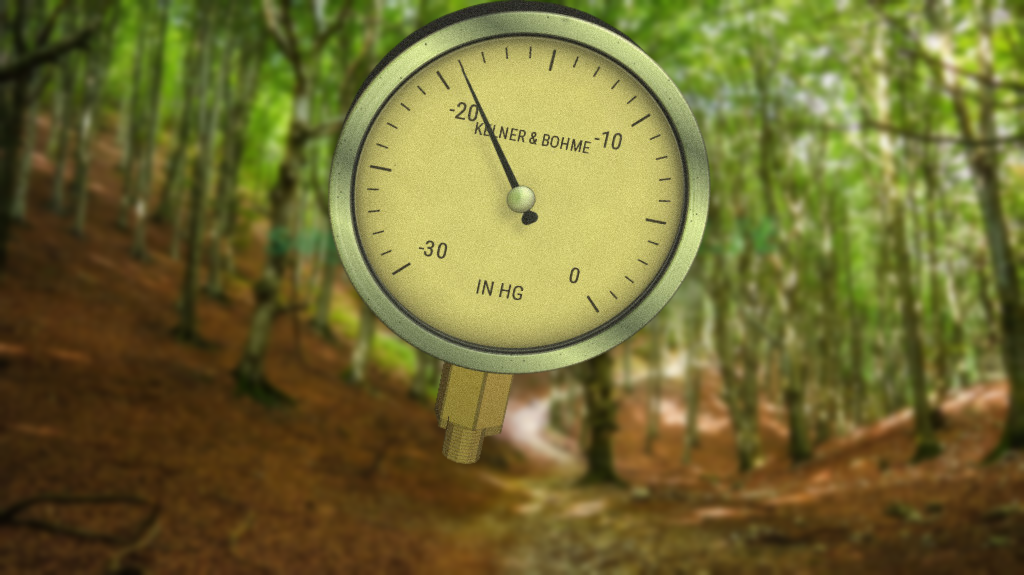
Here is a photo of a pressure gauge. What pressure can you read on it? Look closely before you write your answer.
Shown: -19 inHg
